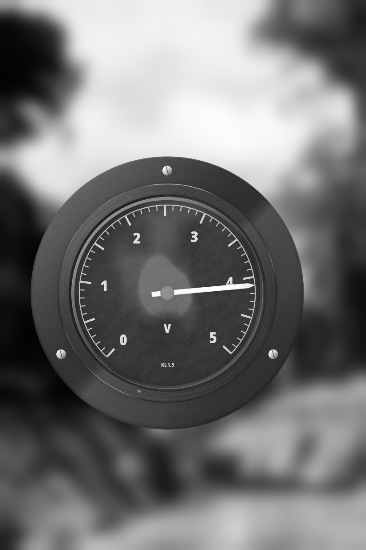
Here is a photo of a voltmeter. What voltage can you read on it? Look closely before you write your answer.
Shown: 4.1 V
